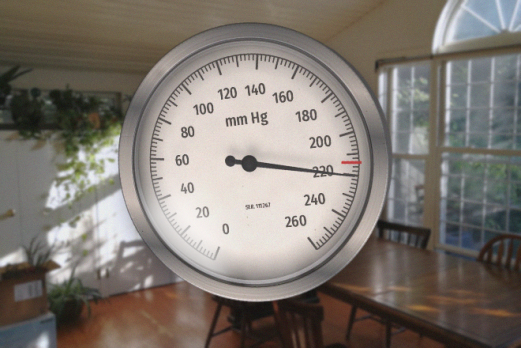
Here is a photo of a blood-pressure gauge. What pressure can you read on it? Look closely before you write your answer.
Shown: 220 mmHg
